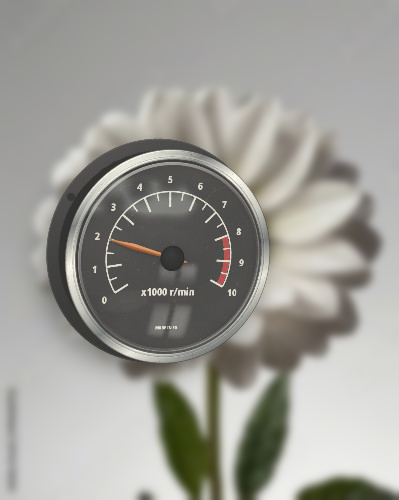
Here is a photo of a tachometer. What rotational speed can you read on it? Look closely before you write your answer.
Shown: 2000 rpm
